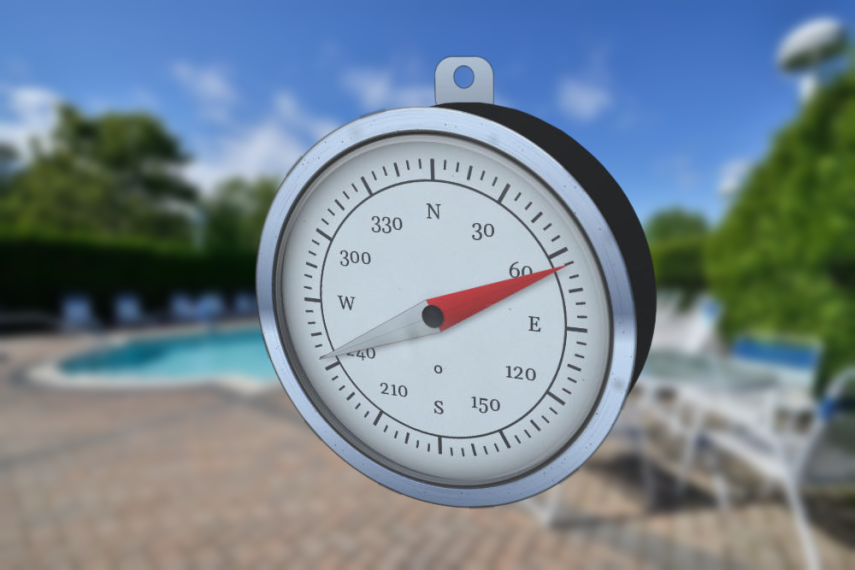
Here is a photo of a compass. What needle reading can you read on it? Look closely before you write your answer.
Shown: 65 °
